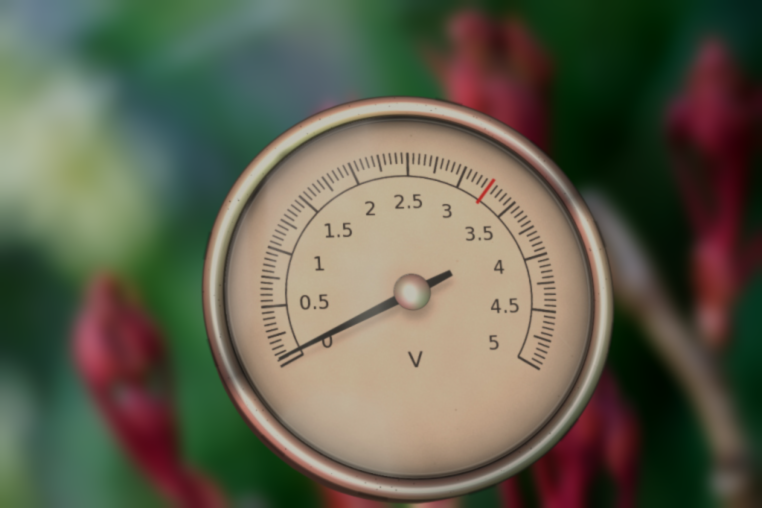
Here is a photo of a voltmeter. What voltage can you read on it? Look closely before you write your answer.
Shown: 0.05 V
